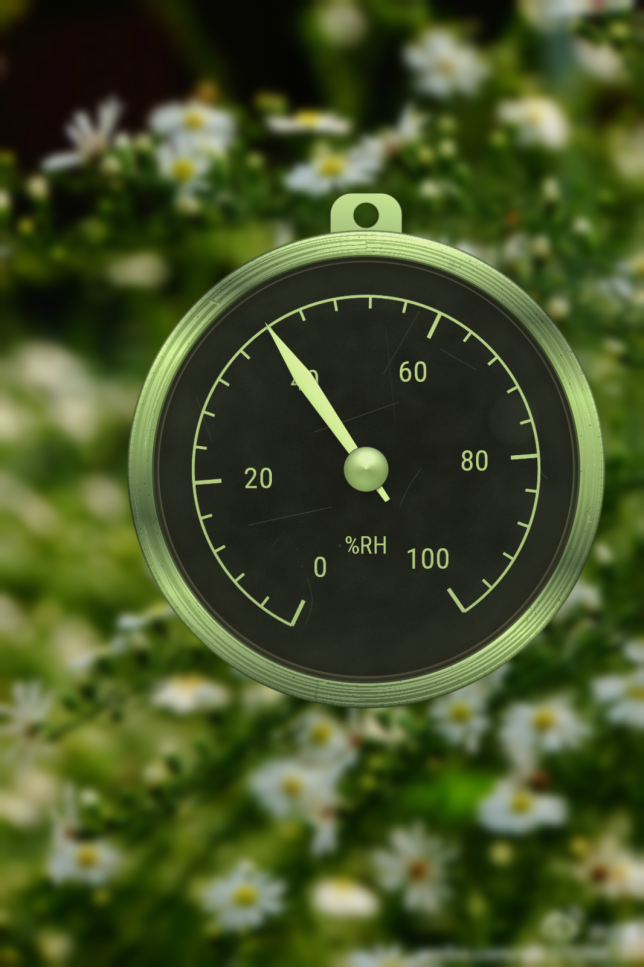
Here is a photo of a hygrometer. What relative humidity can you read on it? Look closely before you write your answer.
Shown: 40 %
